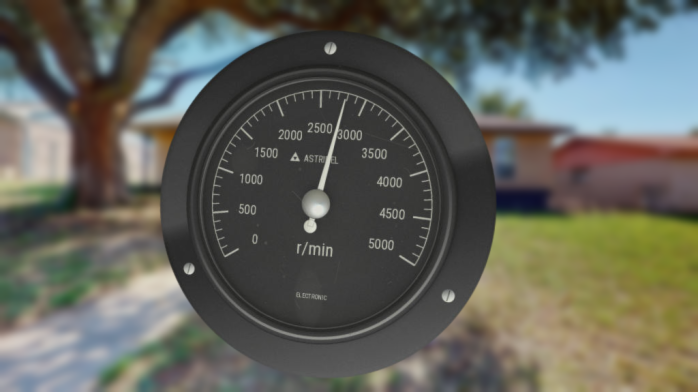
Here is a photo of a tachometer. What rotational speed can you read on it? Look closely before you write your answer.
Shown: 2800 rpm
